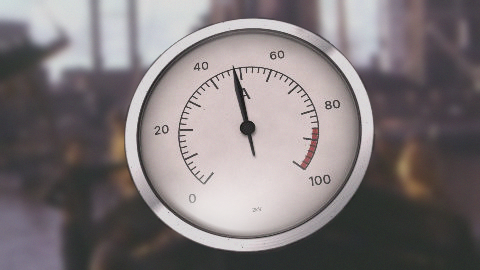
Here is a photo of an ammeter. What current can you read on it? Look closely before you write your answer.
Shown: 48 A
